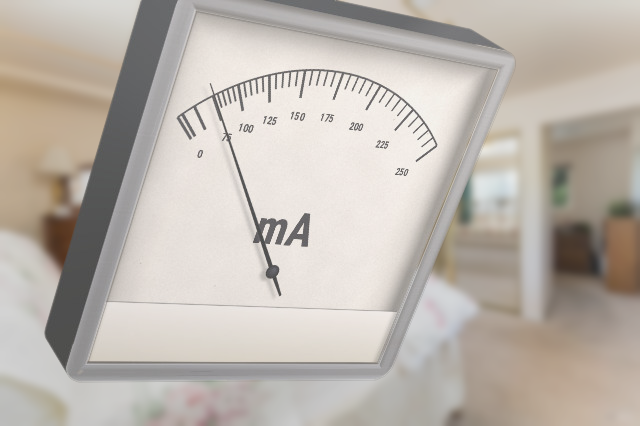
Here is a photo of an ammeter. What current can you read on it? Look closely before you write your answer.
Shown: 75 mA
